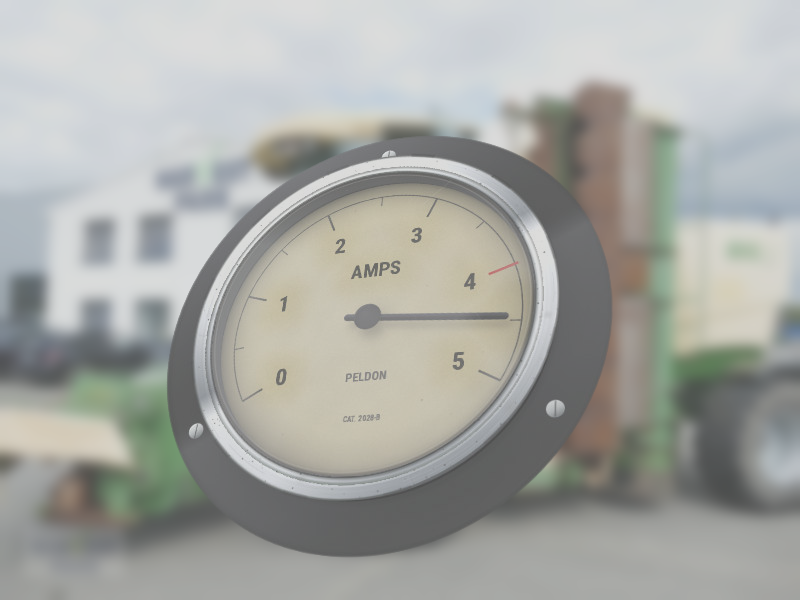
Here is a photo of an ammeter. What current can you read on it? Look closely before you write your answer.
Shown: 4.5 A
